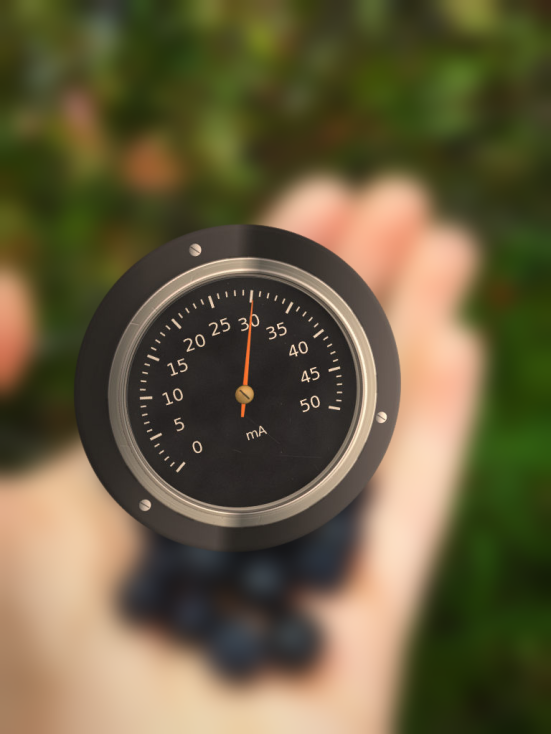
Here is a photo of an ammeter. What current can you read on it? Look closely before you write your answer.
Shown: 30 mA
